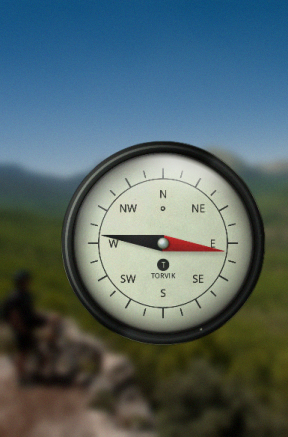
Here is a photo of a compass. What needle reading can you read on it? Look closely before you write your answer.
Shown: 97.5 °
